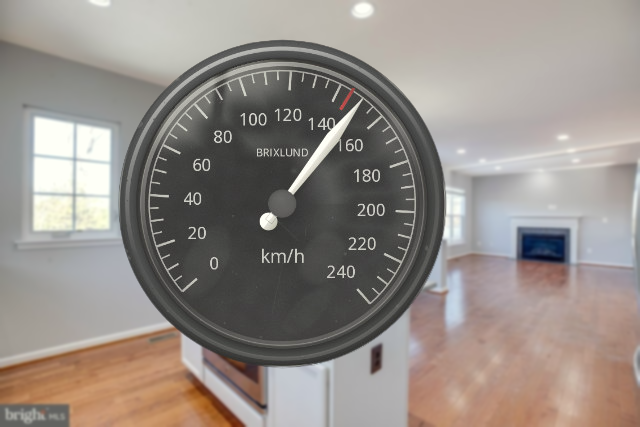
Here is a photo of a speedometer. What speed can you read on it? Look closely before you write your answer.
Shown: 150 km/h
